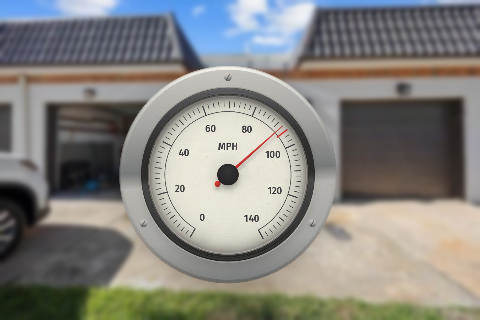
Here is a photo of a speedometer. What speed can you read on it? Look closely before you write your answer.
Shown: 92 mph
